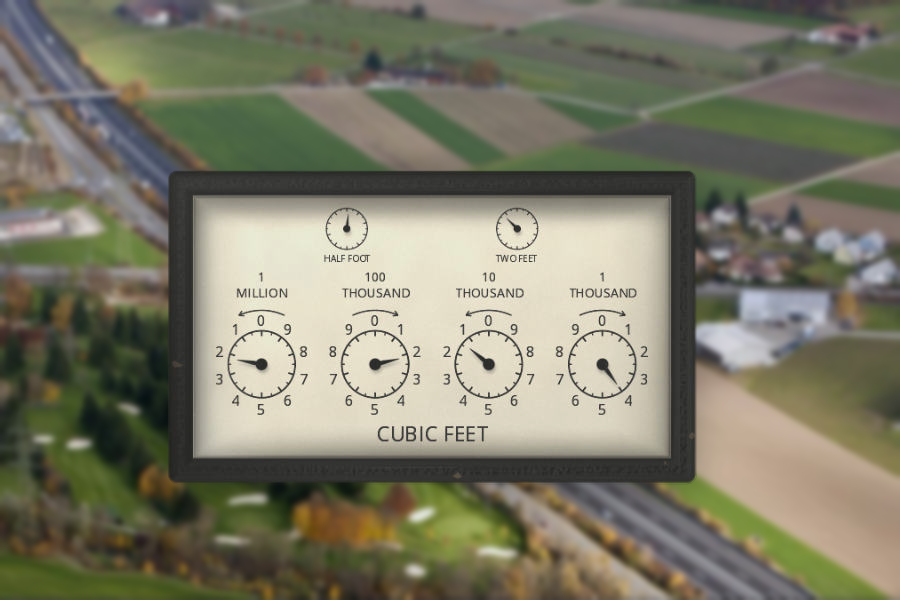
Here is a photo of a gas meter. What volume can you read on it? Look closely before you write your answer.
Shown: 221400 ft³
